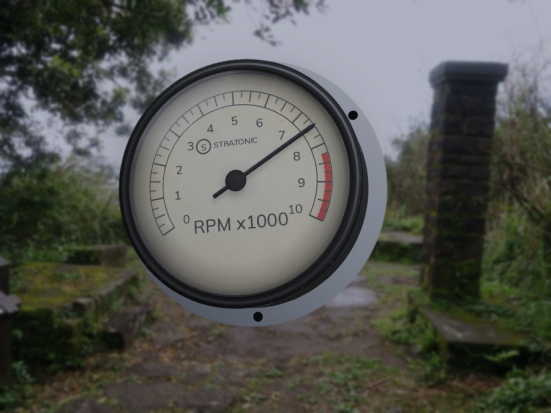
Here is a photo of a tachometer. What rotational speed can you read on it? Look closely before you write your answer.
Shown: 7500 rpm
